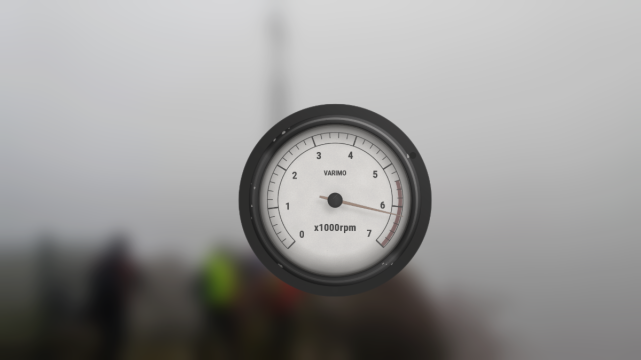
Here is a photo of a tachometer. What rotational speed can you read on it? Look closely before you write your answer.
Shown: 6200 rpm
